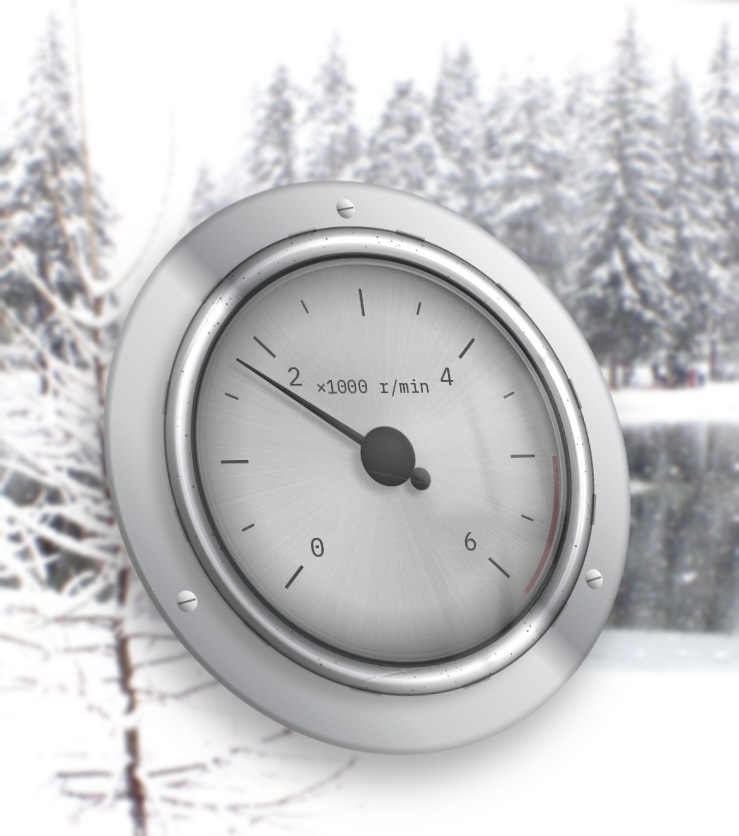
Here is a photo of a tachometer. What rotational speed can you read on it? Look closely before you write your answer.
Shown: 1750 rpm
